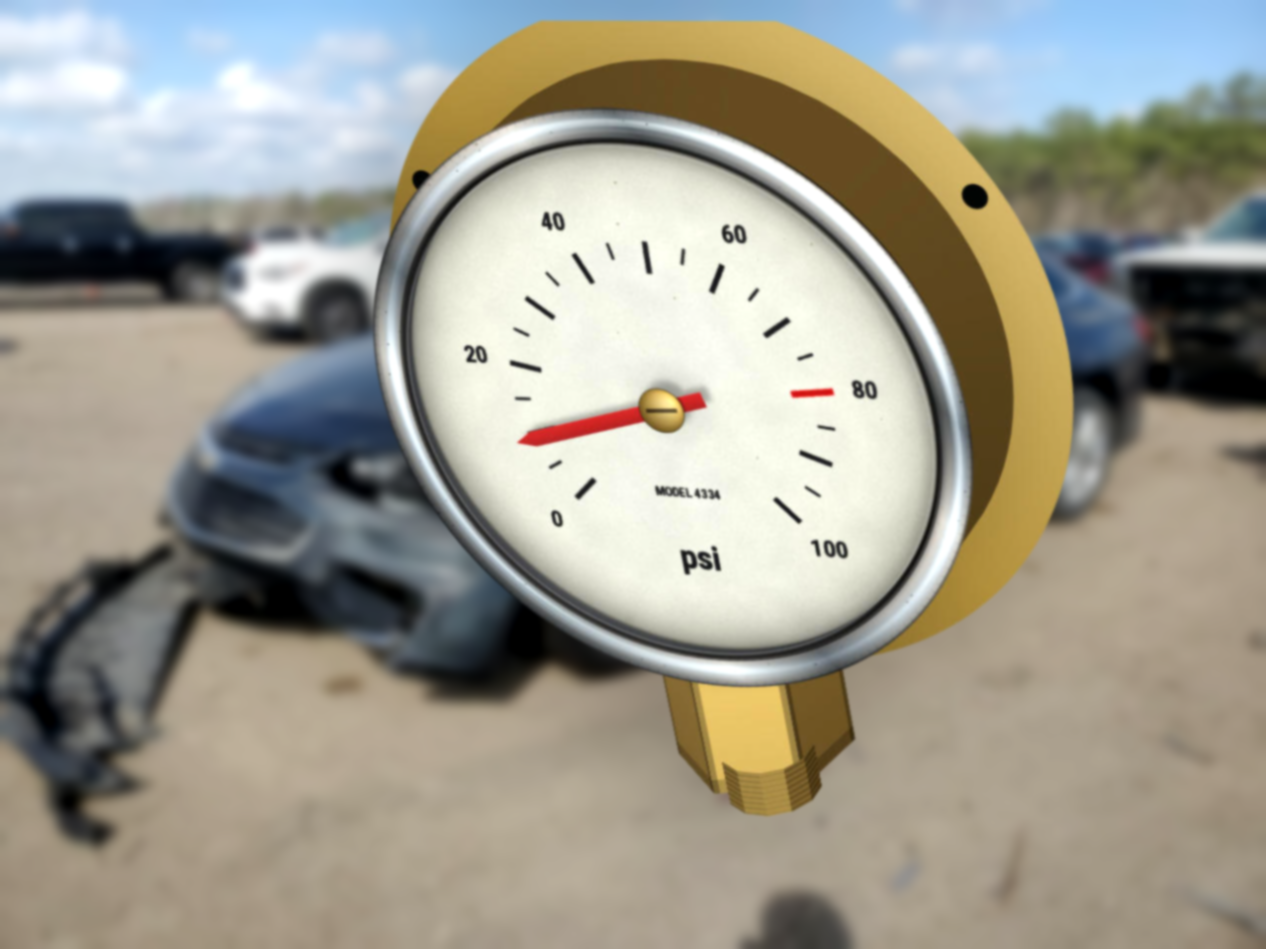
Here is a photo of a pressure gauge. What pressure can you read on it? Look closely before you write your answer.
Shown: 10 psi
